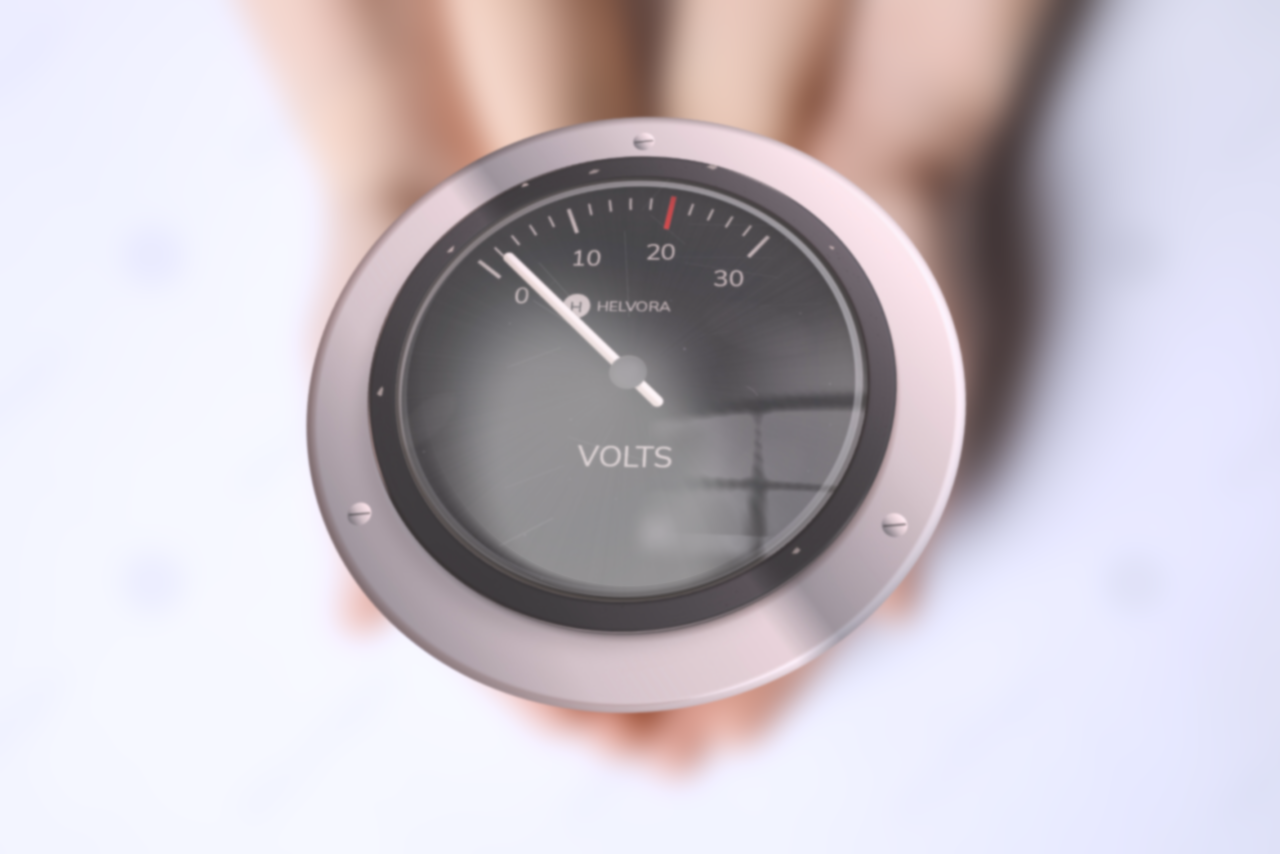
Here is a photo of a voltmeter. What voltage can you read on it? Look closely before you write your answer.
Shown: 2 V
